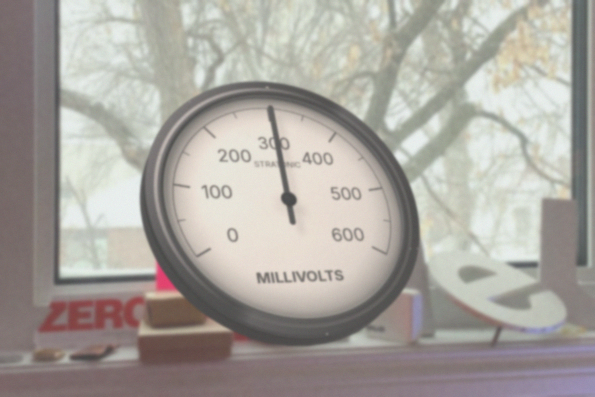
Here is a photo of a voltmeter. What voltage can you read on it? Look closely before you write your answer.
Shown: 300 mV
